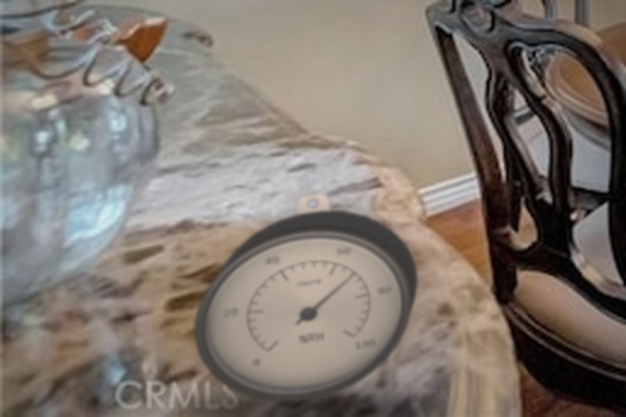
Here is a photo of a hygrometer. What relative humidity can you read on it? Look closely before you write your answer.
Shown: 68 %
